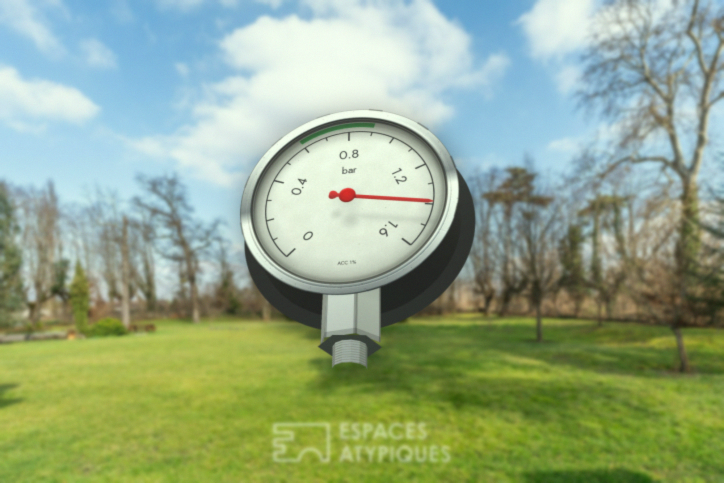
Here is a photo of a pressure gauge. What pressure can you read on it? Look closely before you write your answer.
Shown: 1.4 bar
